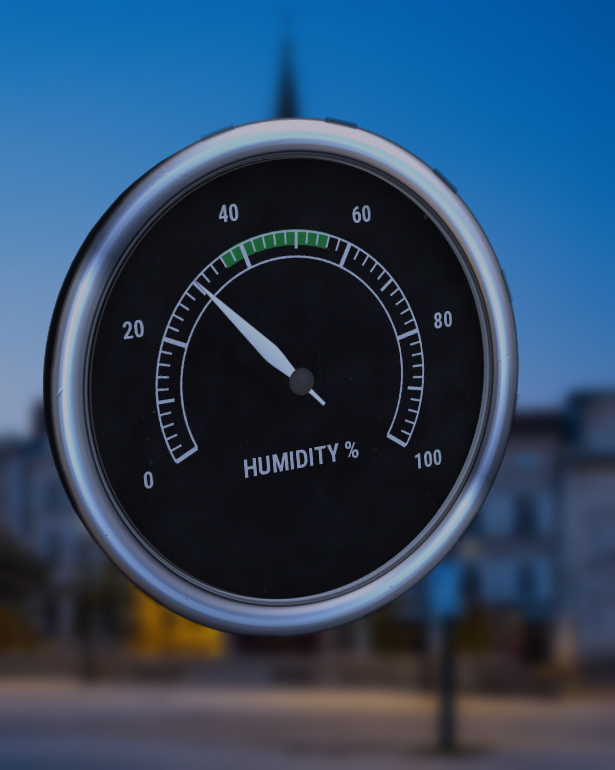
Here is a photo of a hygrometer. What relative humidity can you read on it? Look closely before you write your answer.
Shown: 30 %
